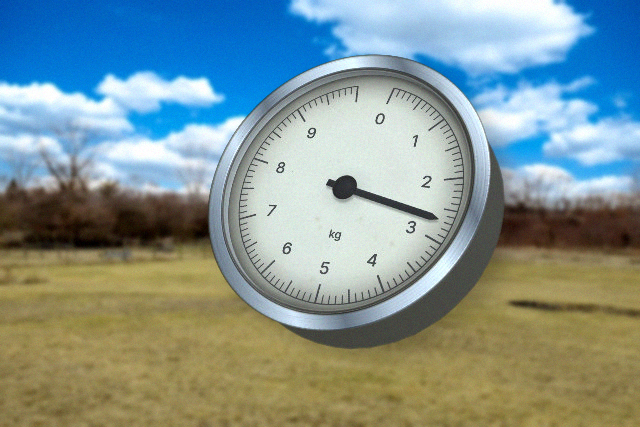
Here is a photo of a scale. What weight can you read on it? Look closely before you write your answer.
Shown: 2.7 kg
